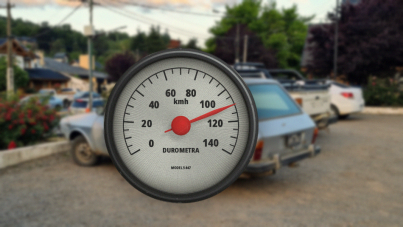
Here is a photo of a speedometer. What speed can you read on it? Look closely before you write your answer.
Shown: 110 km/h
